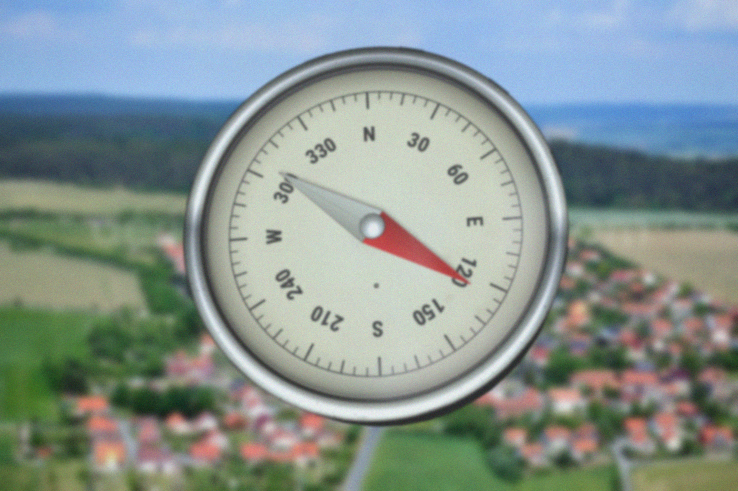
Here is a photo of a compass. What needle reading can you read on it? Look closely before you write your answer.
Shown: 125 °
